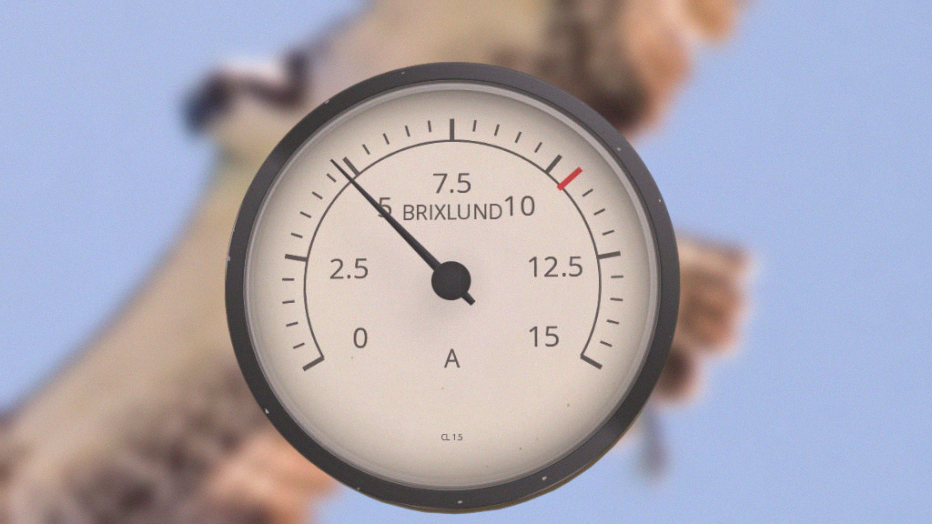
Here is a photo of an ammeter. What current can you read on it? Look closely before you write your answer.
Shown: 4.75 A
